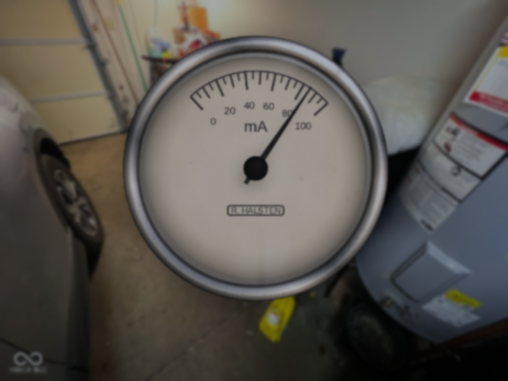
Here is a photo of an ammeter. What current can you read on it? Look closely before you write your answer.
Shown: 85 mA
